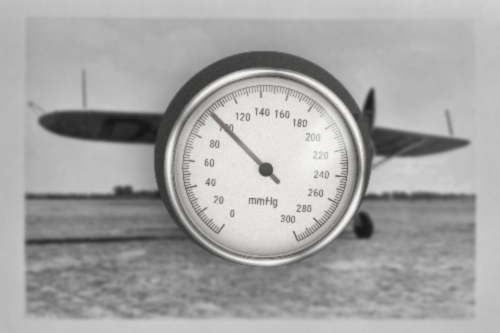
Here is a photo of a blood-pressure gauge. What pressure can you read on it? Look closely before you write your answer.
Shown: 100 mmHg
